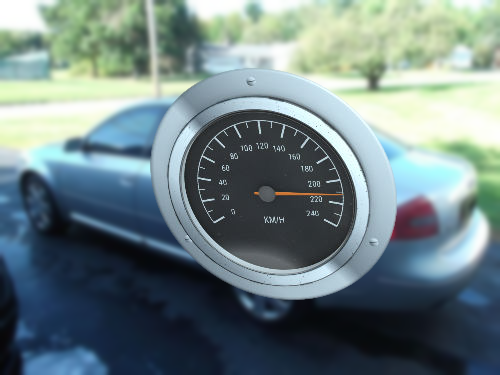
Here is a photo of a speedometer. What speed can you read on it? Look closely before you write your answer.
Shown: 210 km/h
